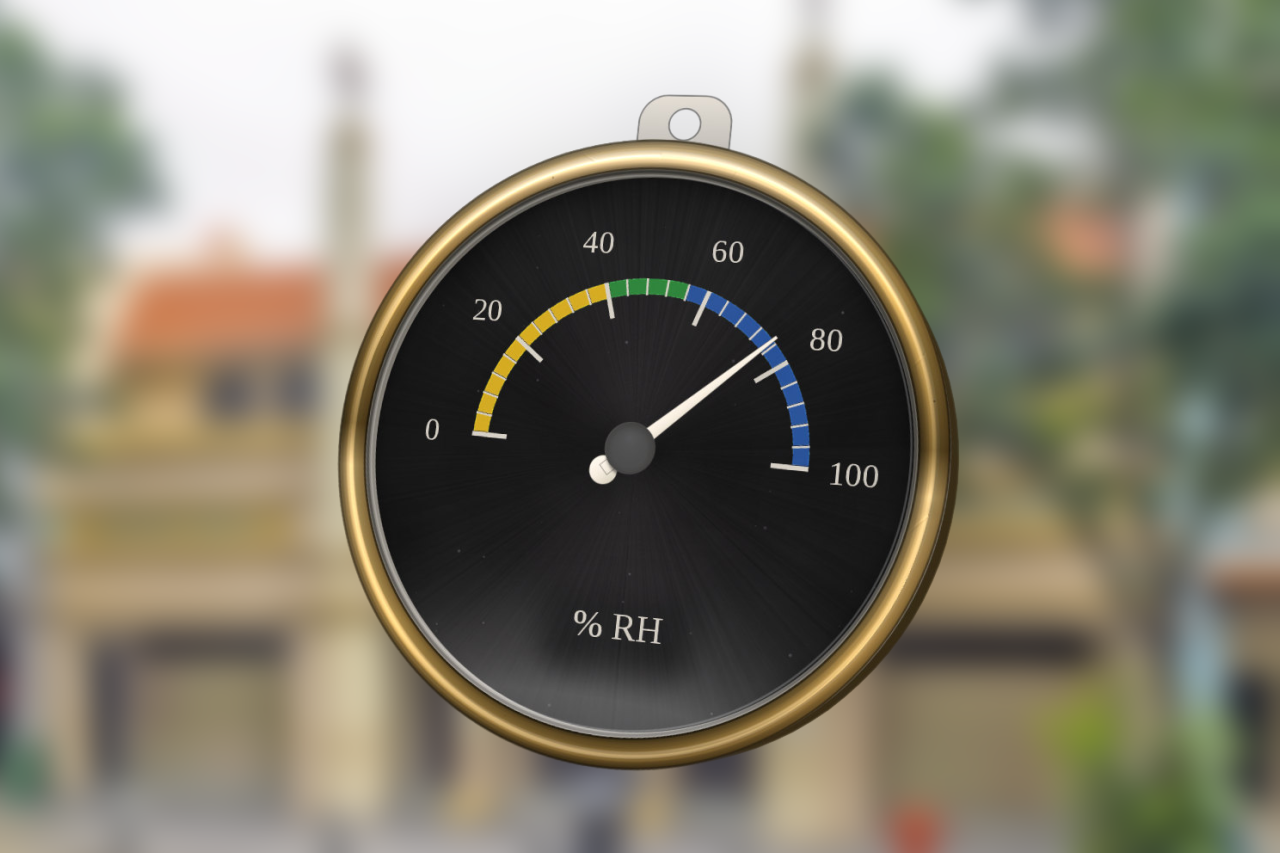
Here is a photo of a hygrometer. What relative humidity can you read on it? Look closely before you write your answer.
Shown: 76 %
